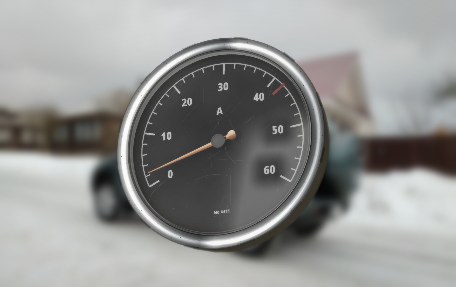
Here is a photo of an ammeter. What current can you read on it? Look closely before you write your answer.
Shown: 2 A
